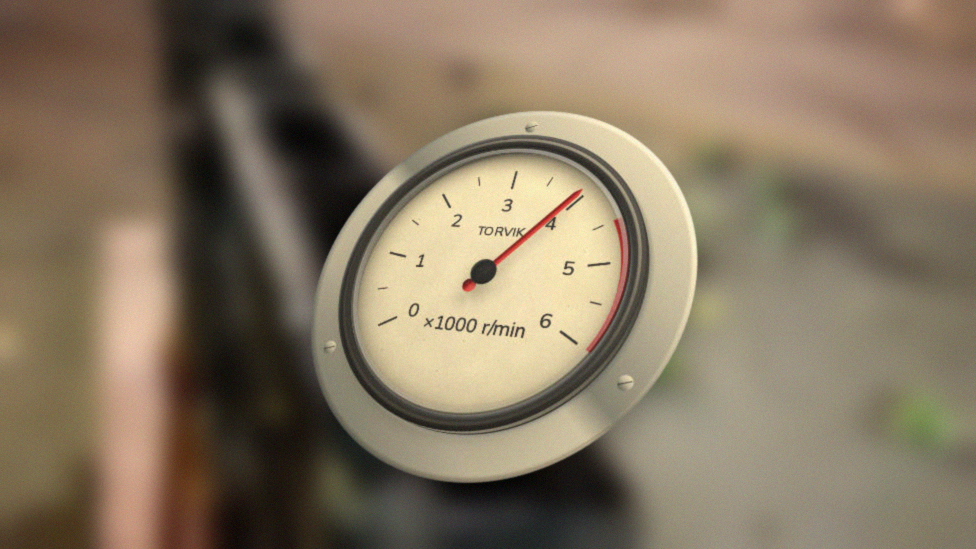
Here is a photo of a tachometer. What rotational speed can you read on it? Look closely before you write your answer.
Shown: 4000 rpm
